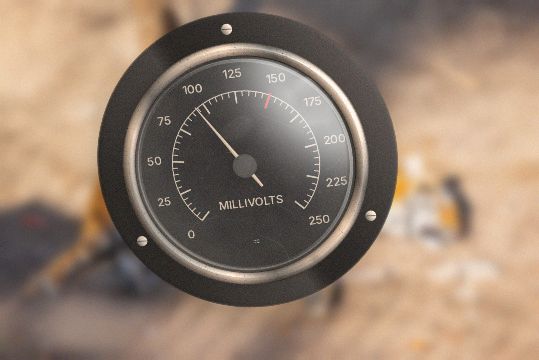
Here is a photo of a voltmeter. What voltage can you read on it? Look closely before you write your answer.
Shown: 95 mV
